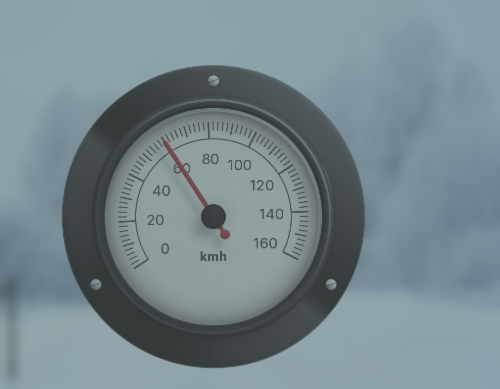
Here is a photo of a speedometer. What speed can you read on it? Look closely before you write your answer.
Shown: 60 km/h
